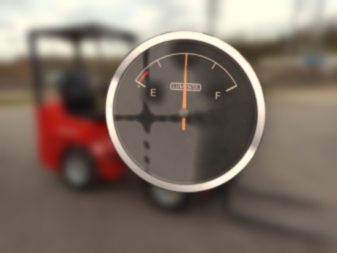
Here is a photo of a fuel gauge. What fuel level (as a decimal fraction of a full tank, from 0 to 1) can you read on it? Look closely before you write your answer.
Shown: 0.5
